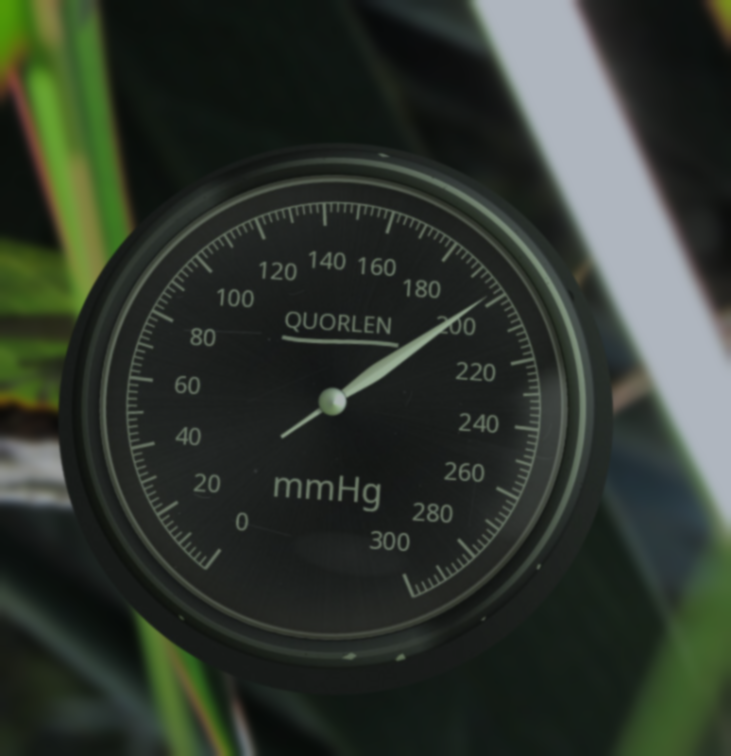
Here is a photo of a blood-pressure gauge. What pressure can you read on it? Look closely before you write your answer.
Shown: 198 mmHg
